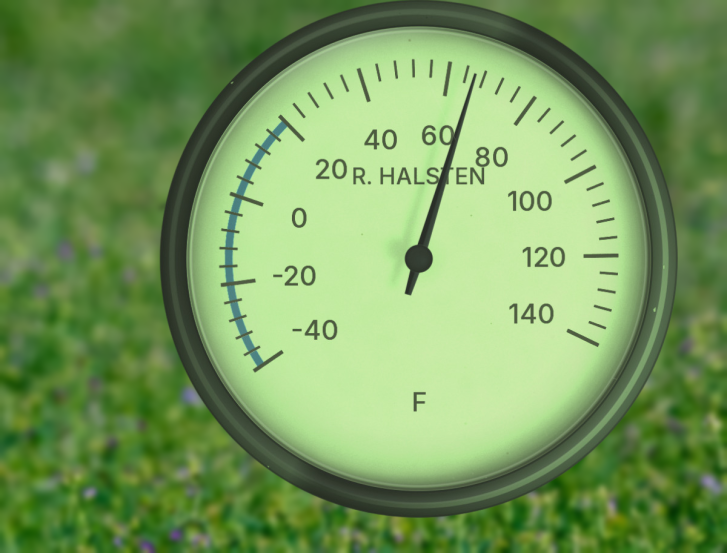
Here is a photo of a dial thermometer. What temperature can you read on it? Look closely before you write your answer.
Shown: 66 °F
